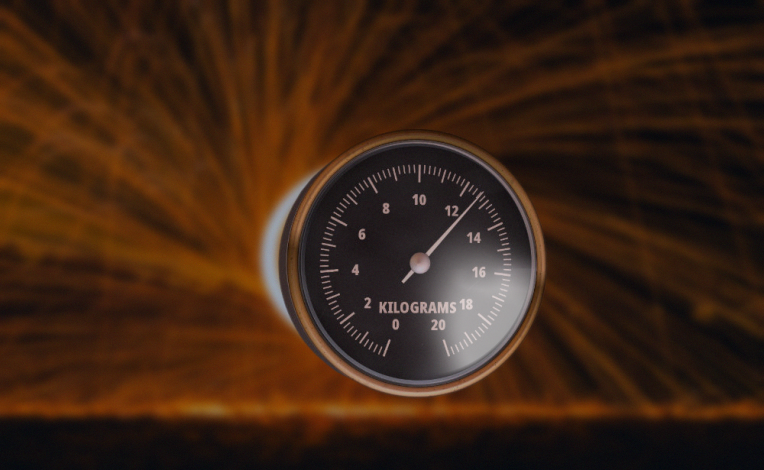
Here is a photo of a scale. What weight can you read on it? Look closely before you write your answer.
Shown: 12.6 kg
